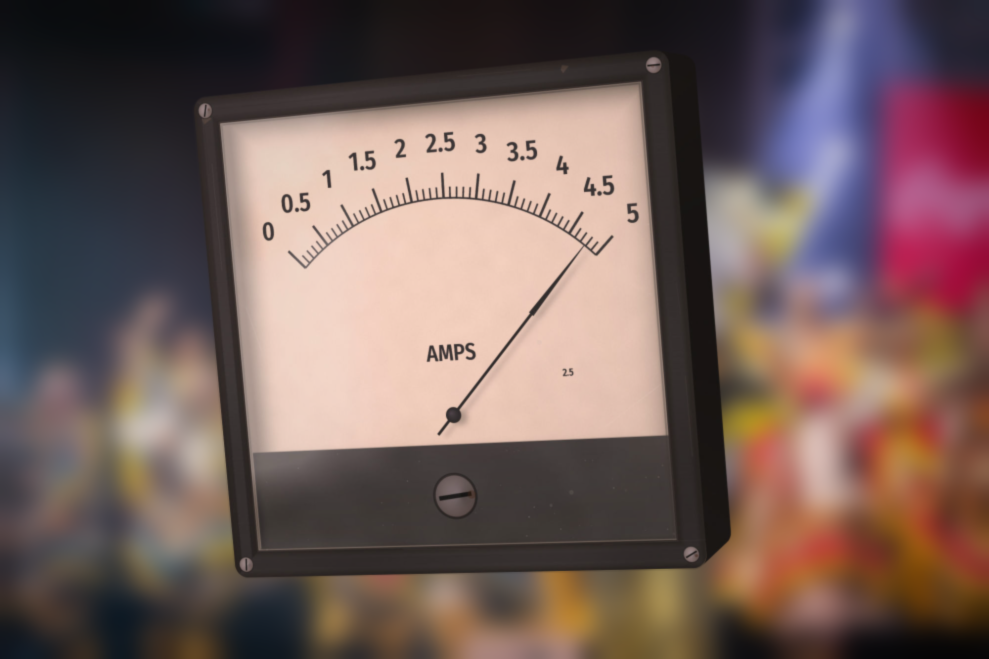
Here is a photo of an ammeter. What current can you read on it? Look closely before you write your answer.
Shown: 4.8 A
